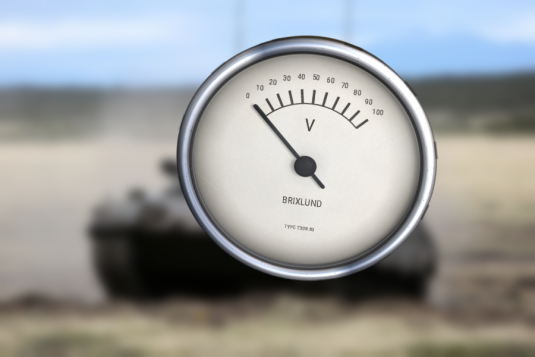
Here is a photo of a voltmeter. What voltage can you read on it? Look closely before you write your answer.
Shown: 0 V
